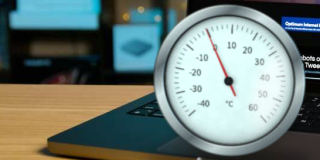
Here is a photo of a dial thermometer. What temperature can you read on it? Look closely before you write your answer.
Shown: 0 °C
